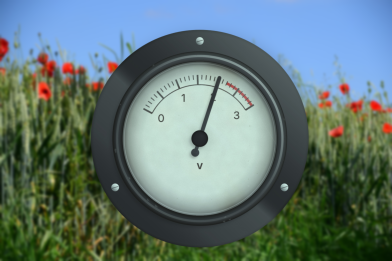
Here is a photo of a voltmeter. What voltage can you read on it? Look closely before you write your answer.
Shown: 2 V
